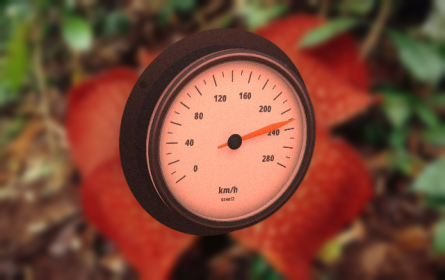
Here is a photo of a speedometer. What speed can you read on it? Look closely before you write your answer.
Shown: 230 km/h
